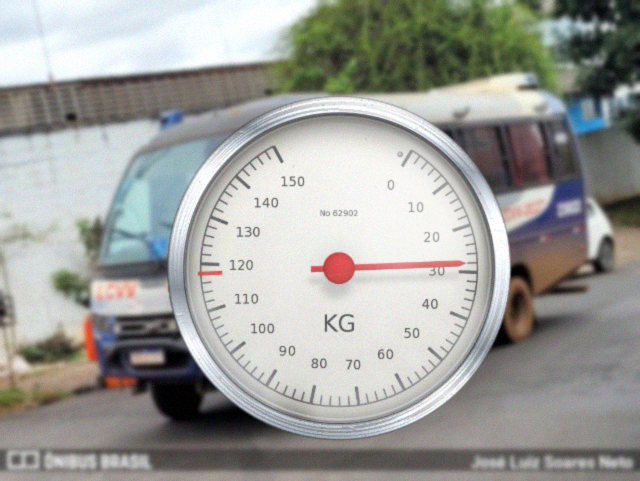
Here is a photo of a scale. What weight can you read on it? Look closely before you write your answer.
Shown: 28 kg
